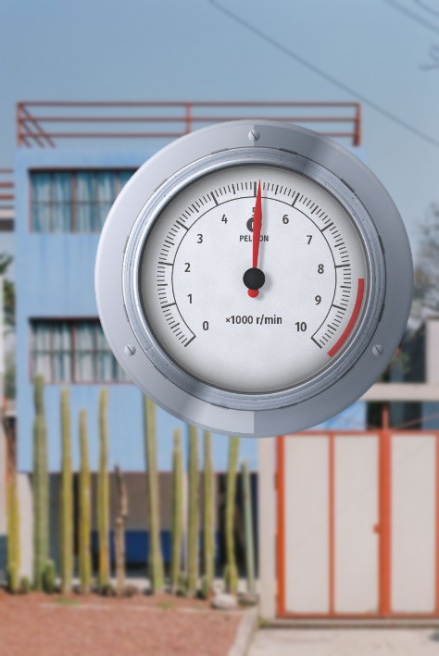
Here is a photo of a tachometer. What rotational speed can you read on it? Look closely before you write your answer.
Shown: 5100 rpm
